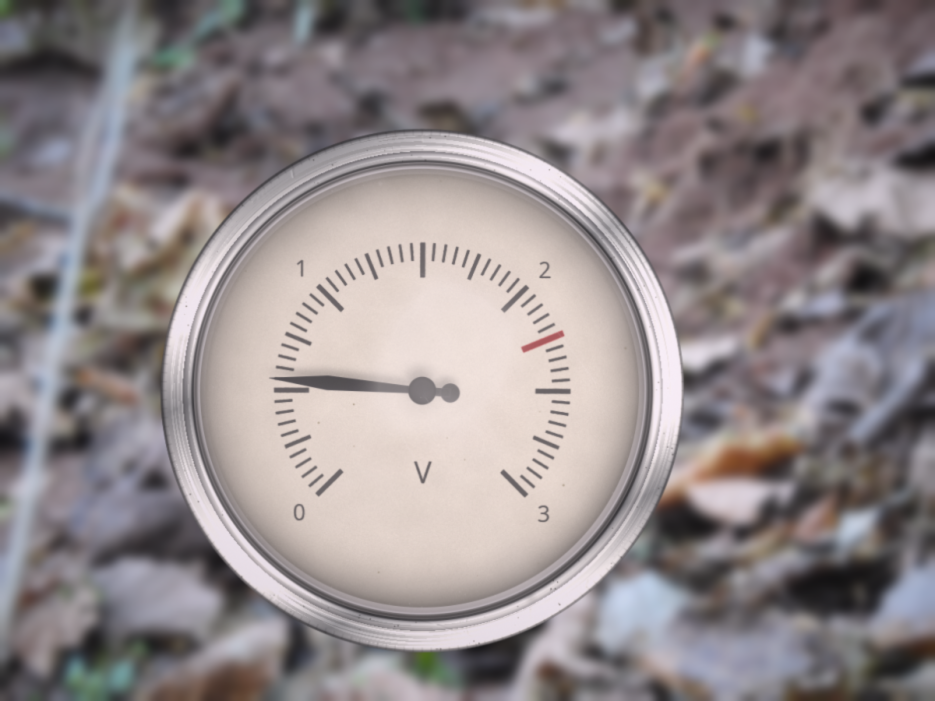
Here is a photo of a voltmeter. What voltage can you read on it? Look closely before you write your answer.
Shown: 0.55 V
